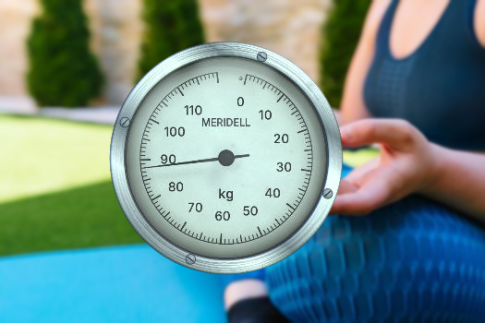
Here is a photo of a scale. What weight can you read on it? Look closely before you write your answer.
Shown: 88 kg
